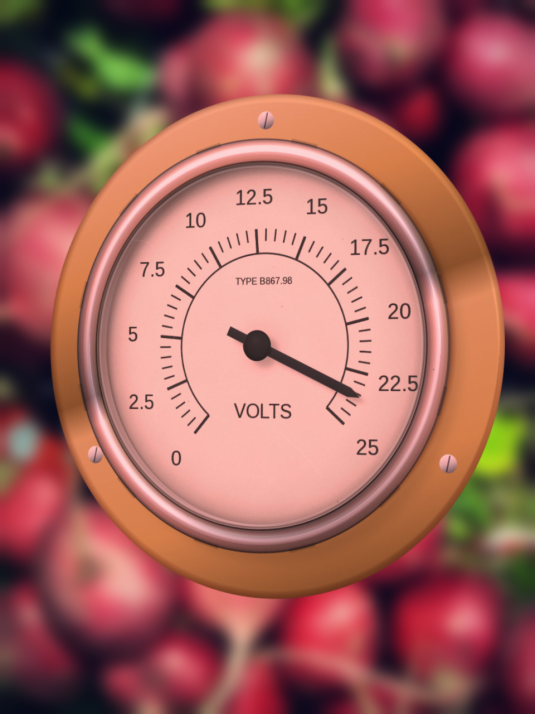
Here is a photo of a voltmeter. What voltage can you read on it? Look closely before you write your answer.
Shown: 23.5 V
